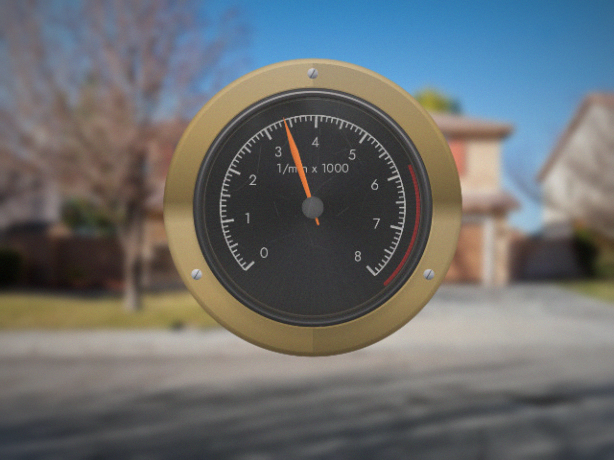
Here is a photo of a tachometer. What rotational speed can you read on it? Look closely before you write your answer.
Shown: 3400 rpm
